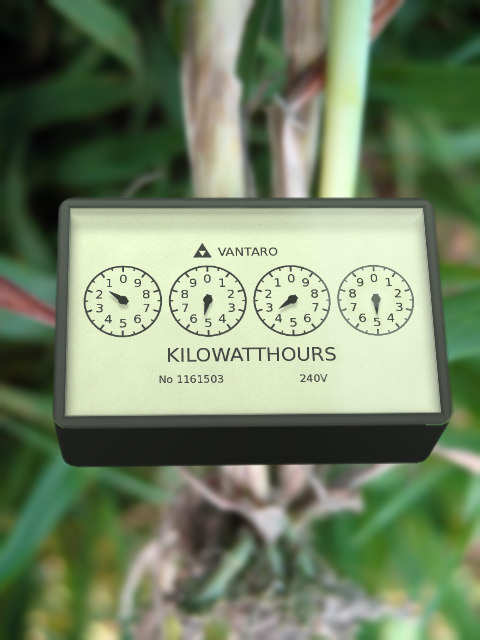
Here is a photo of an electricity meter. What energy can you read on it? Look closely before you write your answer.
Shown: 1535 kWh
